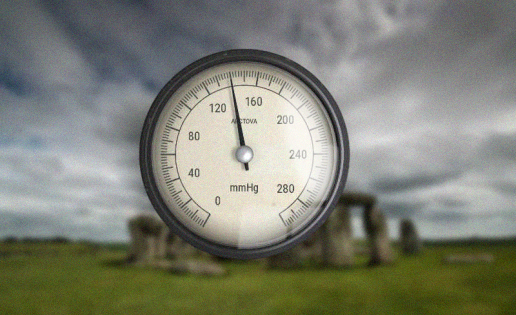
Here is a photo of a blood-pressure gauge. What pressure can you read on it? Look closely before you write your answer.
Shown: 140 mmHg
